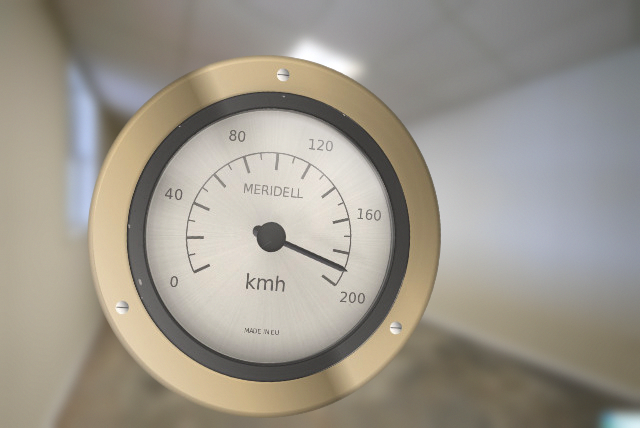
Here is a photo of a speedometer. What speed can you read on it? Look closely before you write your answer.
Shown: 190 km/h
